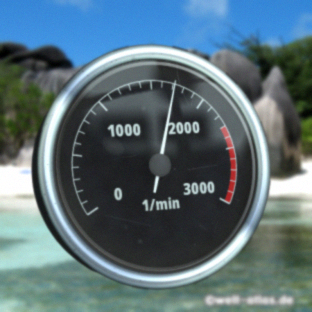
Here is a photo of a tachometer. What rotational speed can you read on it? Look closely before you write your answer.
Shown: 1700 rpm
